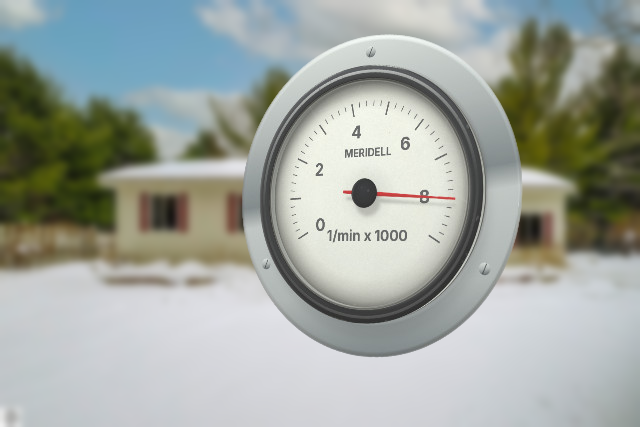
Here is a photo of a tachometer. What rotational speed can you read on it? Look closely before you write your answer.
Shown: 8000 rpm
